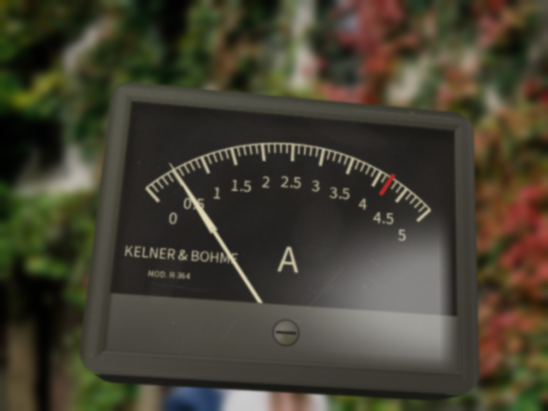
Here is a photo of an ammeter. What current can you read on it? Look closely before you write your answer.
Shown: 0.5 A
